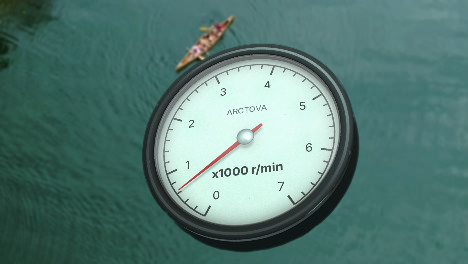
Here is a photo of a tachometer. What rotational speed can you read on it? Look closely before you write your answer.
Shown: 600 rpm
